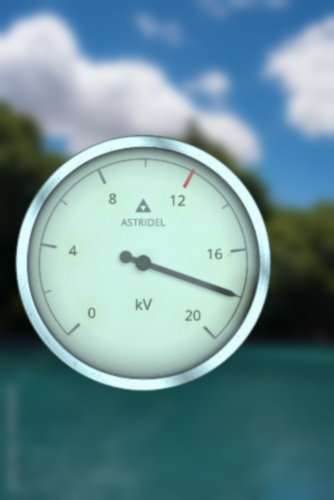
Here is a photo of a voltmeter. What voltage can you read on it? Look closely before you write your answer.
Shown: 18 kV
